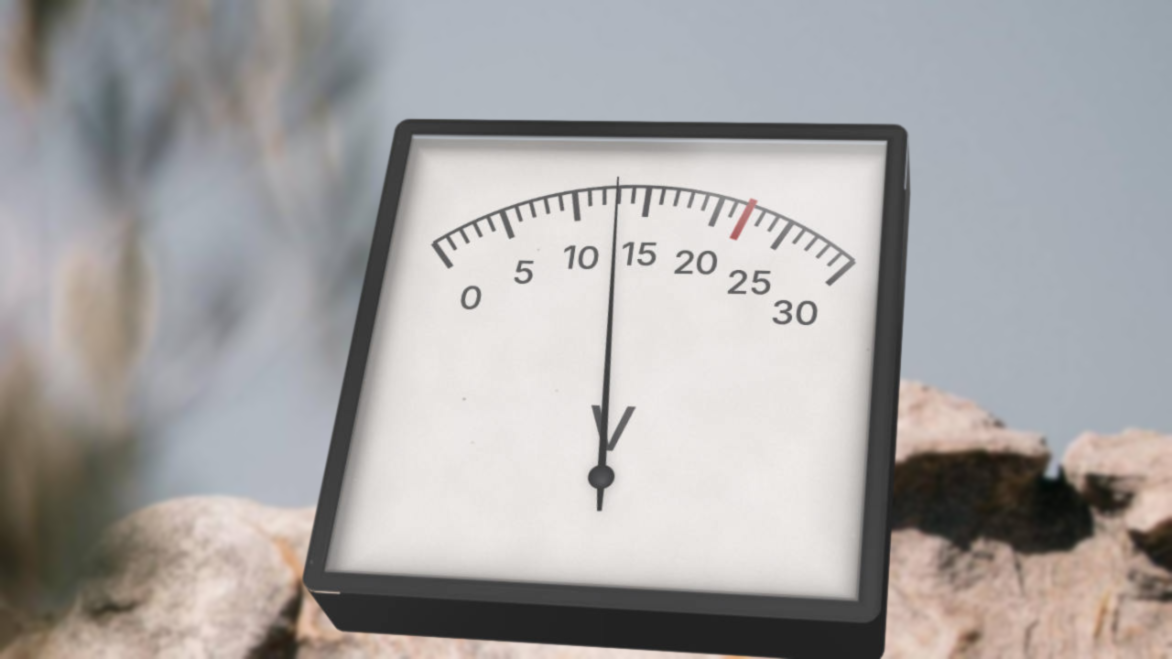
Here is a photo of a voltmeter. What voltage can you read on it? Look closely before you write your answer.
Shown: 13 V
